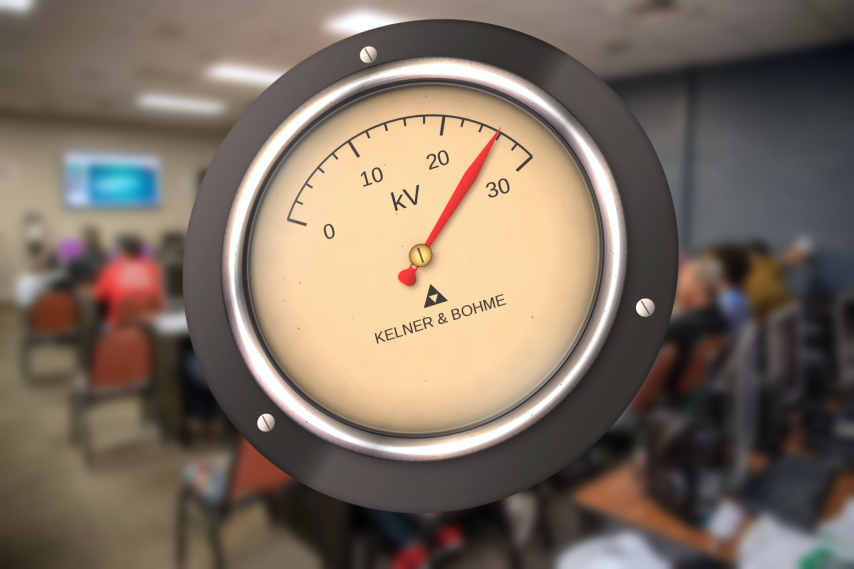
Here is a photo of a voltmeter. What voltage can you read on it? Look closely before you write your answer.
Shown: 26 kV
